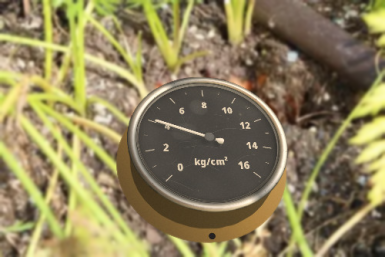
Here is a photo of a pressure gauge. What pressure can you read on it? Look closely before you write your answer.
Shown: 4 kg/cm²
